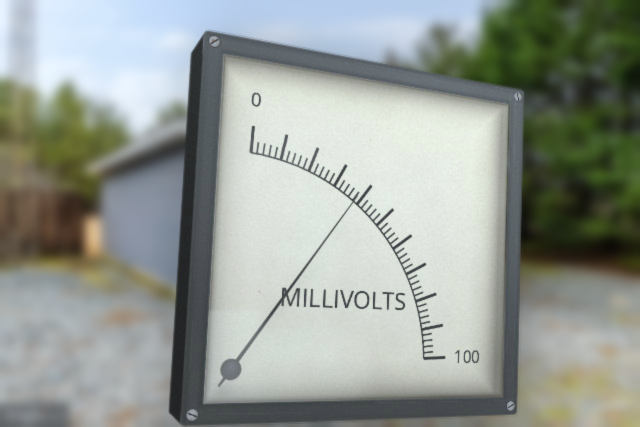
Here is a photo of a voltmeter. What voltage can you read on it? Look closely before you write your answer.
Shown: 38 mV
